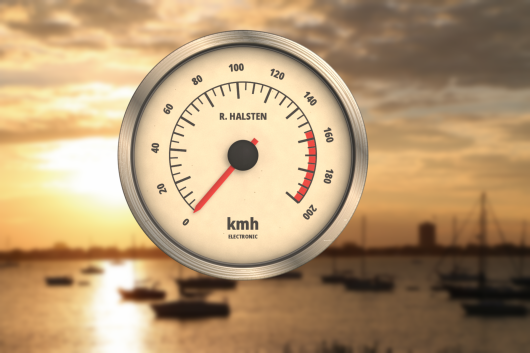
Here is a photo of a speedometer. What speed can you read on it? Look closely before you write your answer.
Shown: 0 km/h
